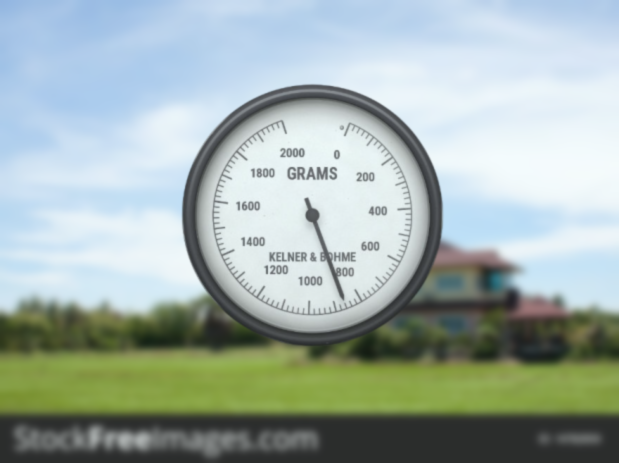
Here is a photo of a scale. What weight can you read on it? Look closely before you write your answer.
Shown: 860 g
